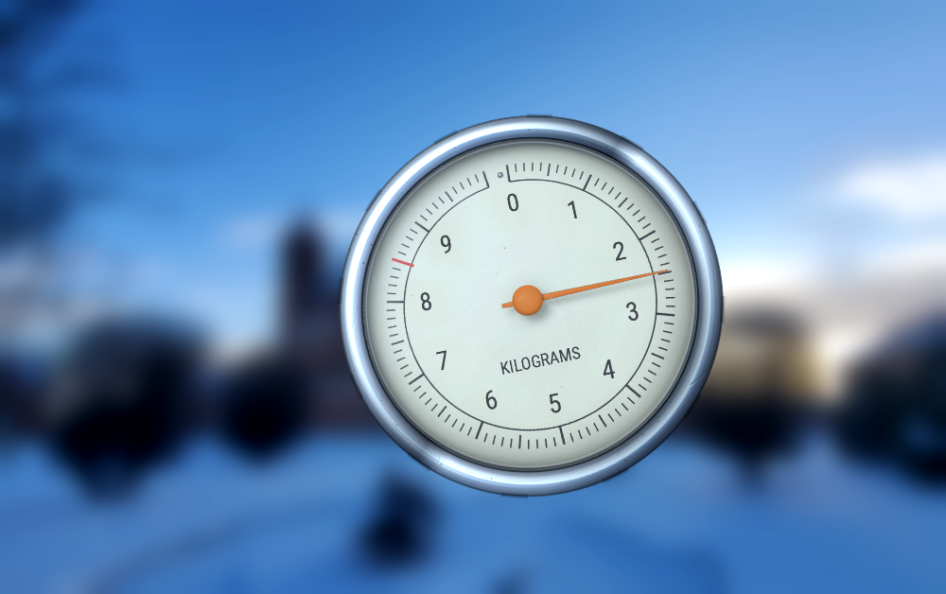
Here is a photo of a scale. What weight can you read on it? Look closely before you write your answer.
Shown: 2.5 kg
